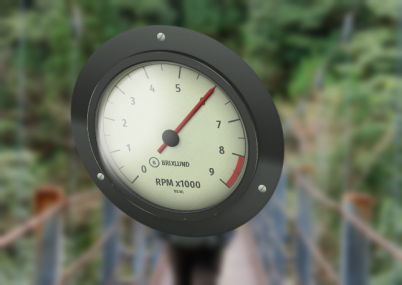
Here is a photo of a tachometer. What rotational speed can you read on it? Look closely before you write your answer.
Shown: 6000 rpm
